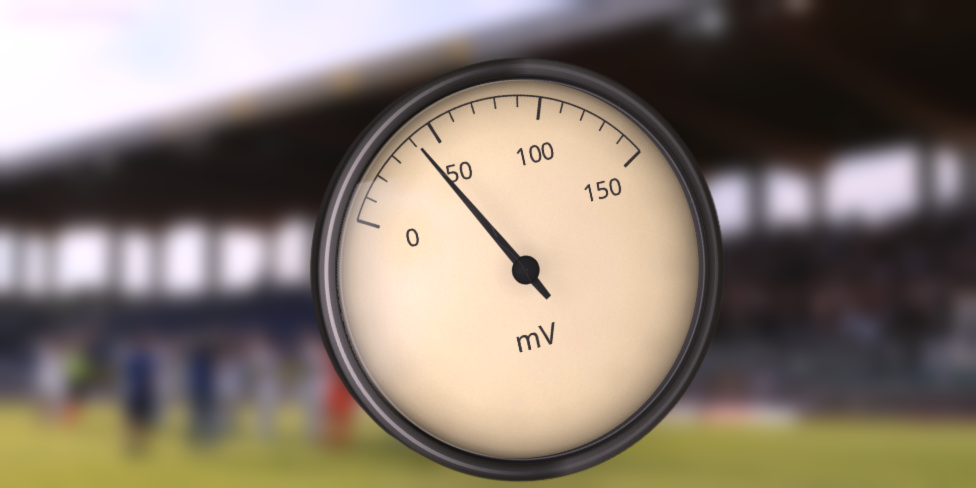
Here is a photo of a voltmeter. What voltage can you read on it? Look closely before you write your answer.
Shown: 40 mV
